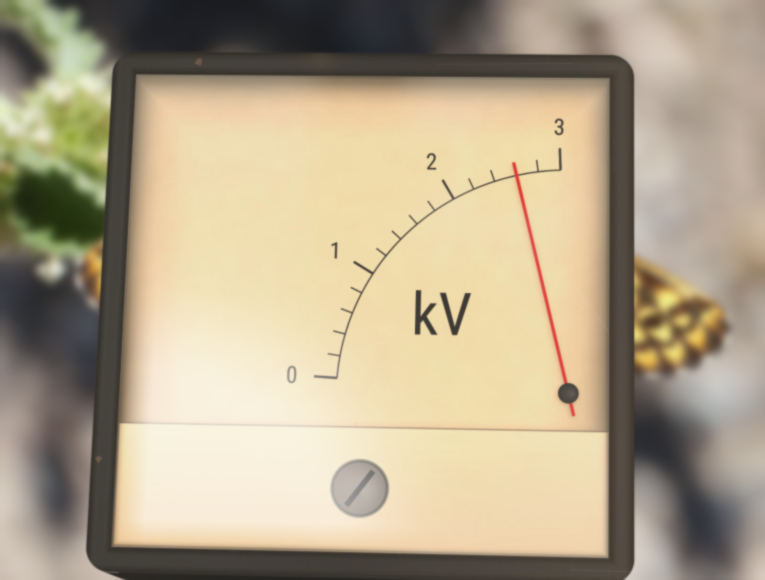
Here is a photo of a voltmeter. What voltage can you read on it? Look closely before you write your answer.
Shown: 2.6 kV
